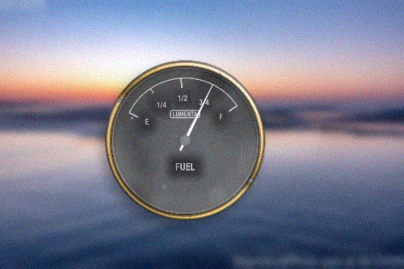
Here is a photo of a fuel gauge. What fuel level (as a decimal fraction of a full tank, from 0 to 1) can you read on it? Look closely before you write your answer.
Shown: 0.75
